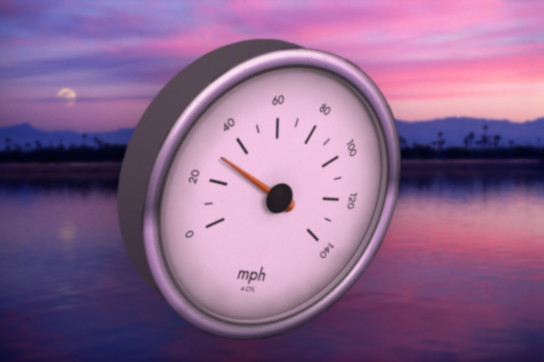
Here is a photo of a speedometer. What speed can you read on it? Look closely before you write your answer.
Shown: 30 mph
